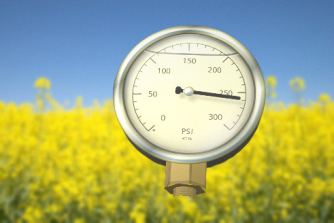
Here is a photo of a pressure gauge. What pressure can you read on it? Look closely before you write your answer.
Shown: 260 psi
